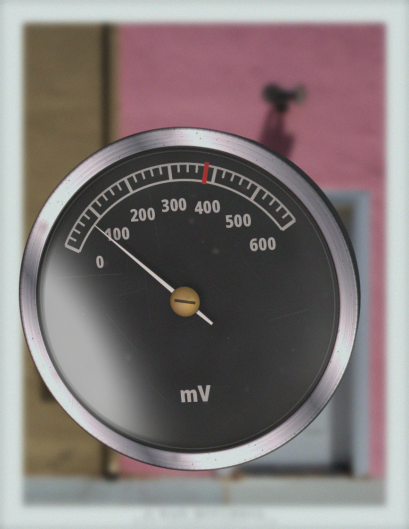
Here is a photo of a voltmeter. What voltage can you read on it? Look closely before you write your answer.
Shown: 80 mV
